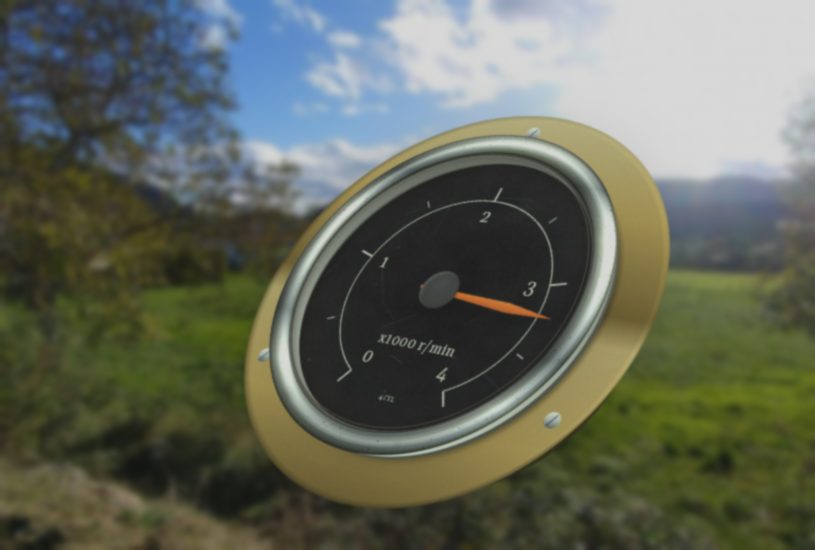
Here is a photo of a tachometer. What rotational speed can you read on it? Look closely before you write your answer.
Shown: 3250 rpm
